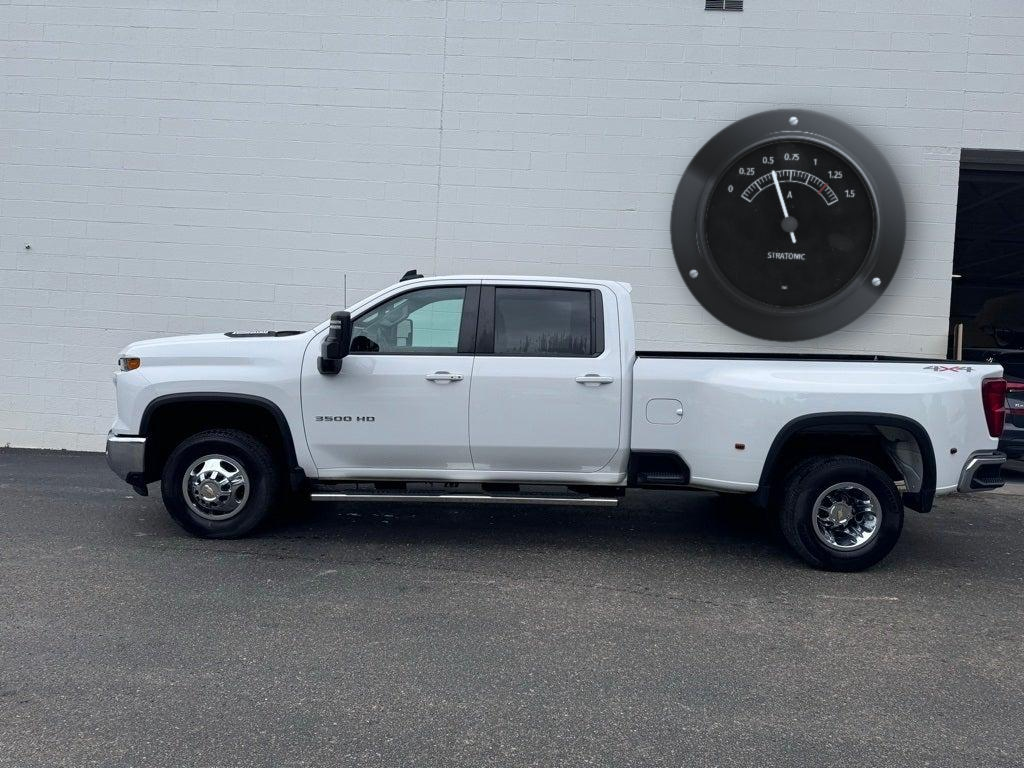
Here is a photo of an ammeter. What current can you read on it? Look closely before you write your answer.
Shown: 0.5 A
